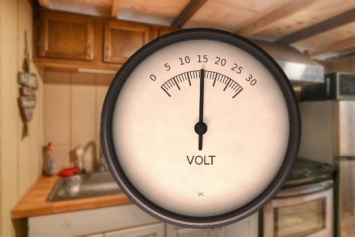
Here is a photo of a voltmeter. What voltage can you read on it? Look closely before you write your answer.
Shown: 15 V
